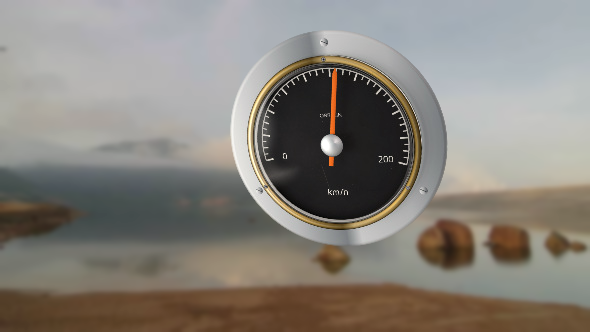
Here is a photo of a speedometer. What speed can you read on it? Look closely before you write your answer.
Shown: 105 km/h
